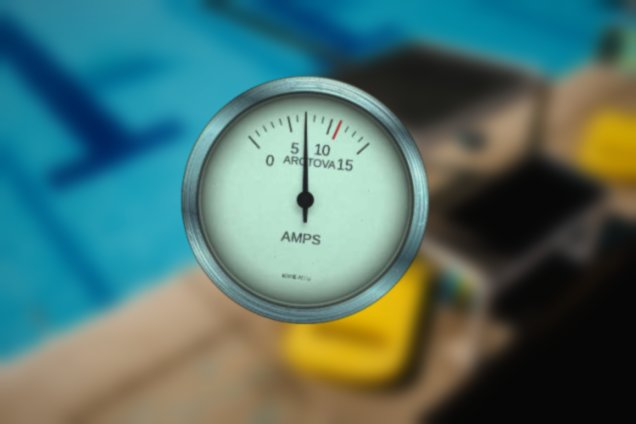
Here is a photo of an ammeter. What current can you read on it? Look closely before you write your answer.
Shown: 7 A
